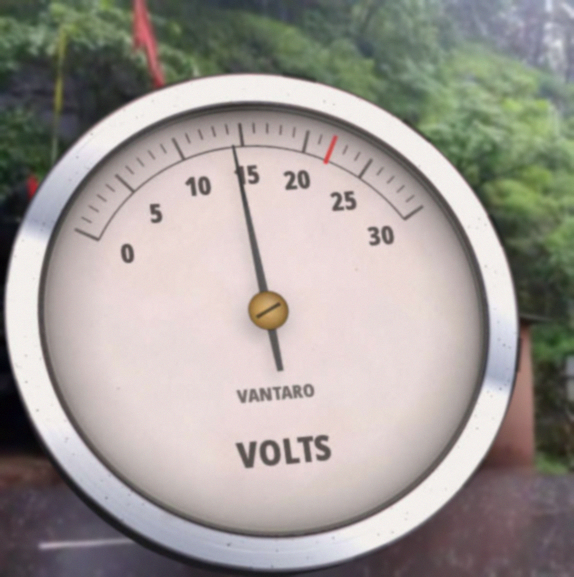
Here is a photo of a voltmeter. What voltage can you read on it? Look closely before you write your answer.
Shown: 14 V
